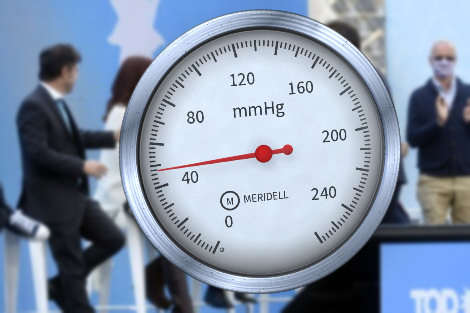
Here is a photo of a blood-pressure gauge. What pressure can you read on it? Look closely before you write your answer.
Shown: 48 mmHg
